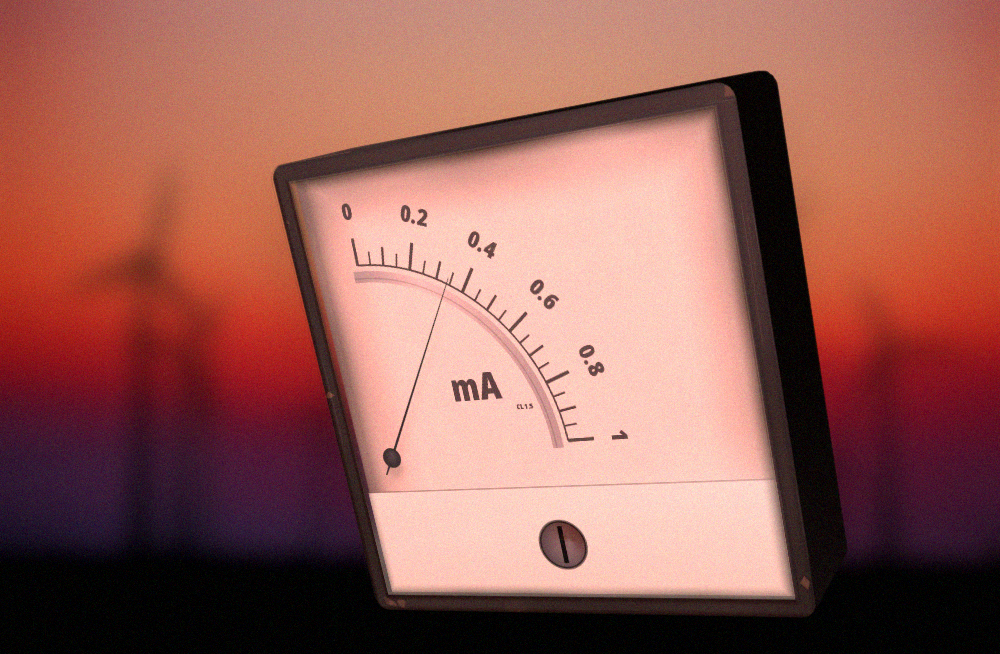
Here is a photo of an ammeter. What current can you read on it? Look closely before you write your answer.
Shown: 0.35 mA
